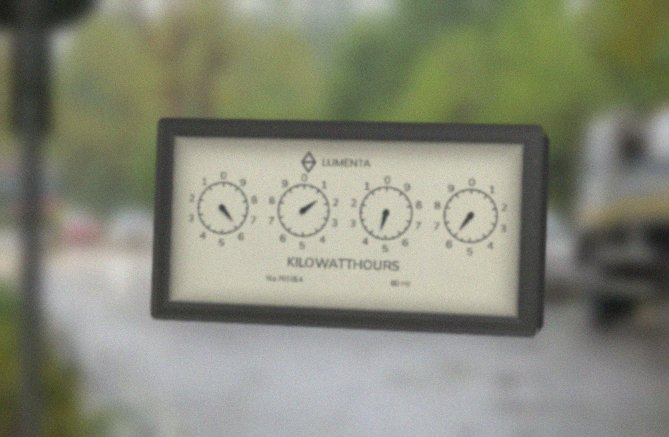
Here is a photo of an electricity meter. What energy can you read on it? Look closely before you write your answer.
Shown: 6146 kWh
